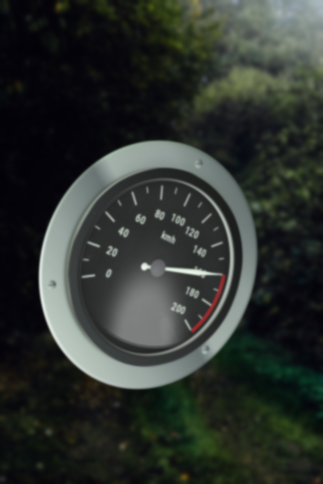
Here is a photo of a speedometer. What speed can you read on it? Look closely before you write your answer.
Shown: 160 km/h
